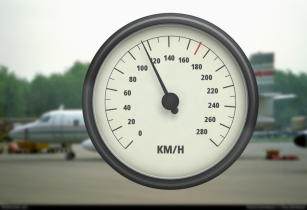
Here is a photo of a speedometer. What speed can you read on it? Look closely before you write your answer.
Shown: 115 km/h
